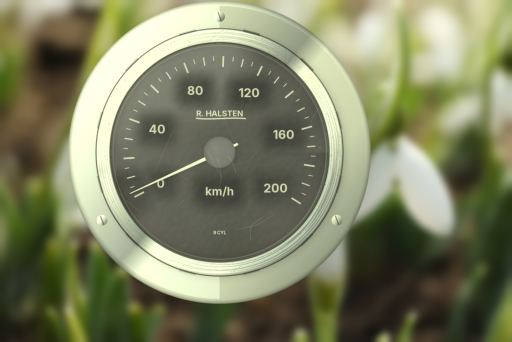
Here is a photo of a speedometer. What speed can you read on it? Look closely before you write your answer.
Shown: 2.5 km/h
